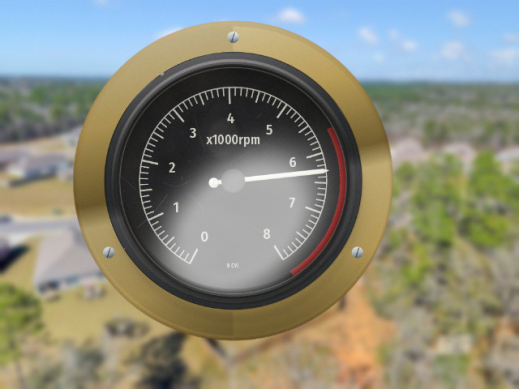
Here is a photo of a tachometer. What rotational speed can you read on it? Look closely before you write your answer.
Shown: 6300 rpm
